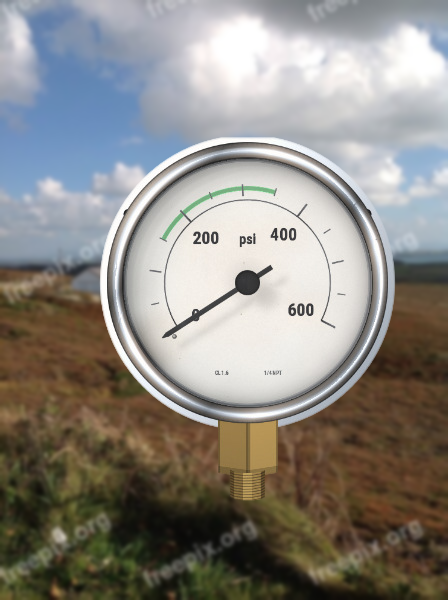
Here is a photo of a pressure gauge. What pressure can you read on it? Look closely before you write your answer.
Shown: 0 psi
